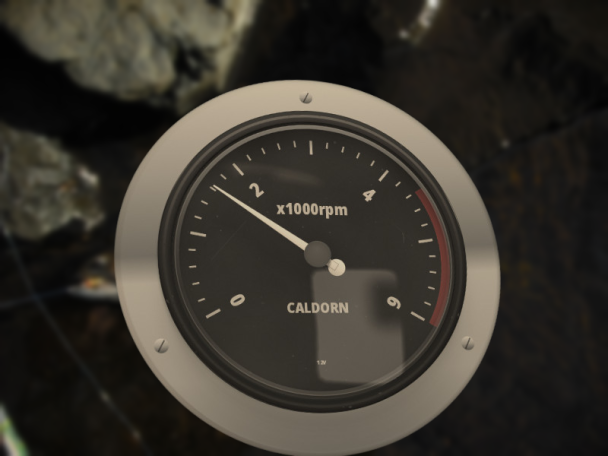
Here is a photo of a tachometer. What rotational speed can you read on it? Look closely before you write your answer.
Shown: 1600 rpm
